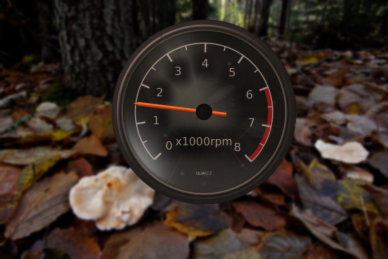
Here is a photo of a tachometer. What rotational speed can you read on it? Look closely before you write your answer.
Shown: 1500 rpm
